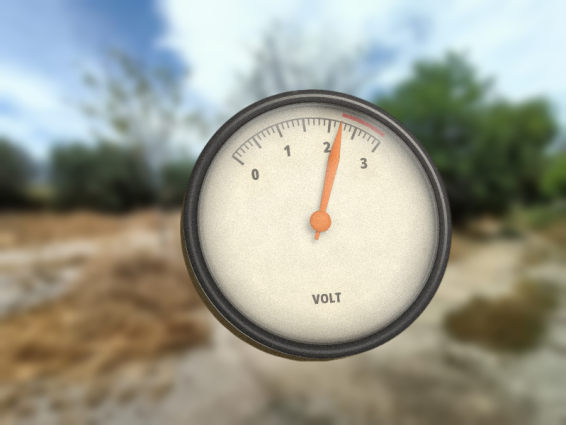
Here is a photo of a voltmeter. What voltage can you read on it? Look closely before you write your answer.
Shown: 2.2 V
